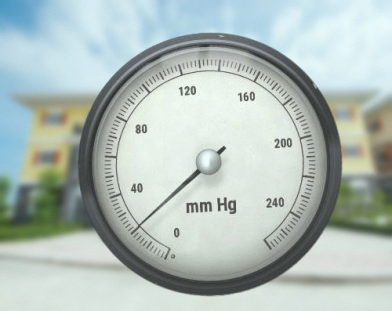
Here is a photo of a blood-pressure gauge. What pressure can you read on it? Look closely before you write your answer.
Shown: 20 mmHg
